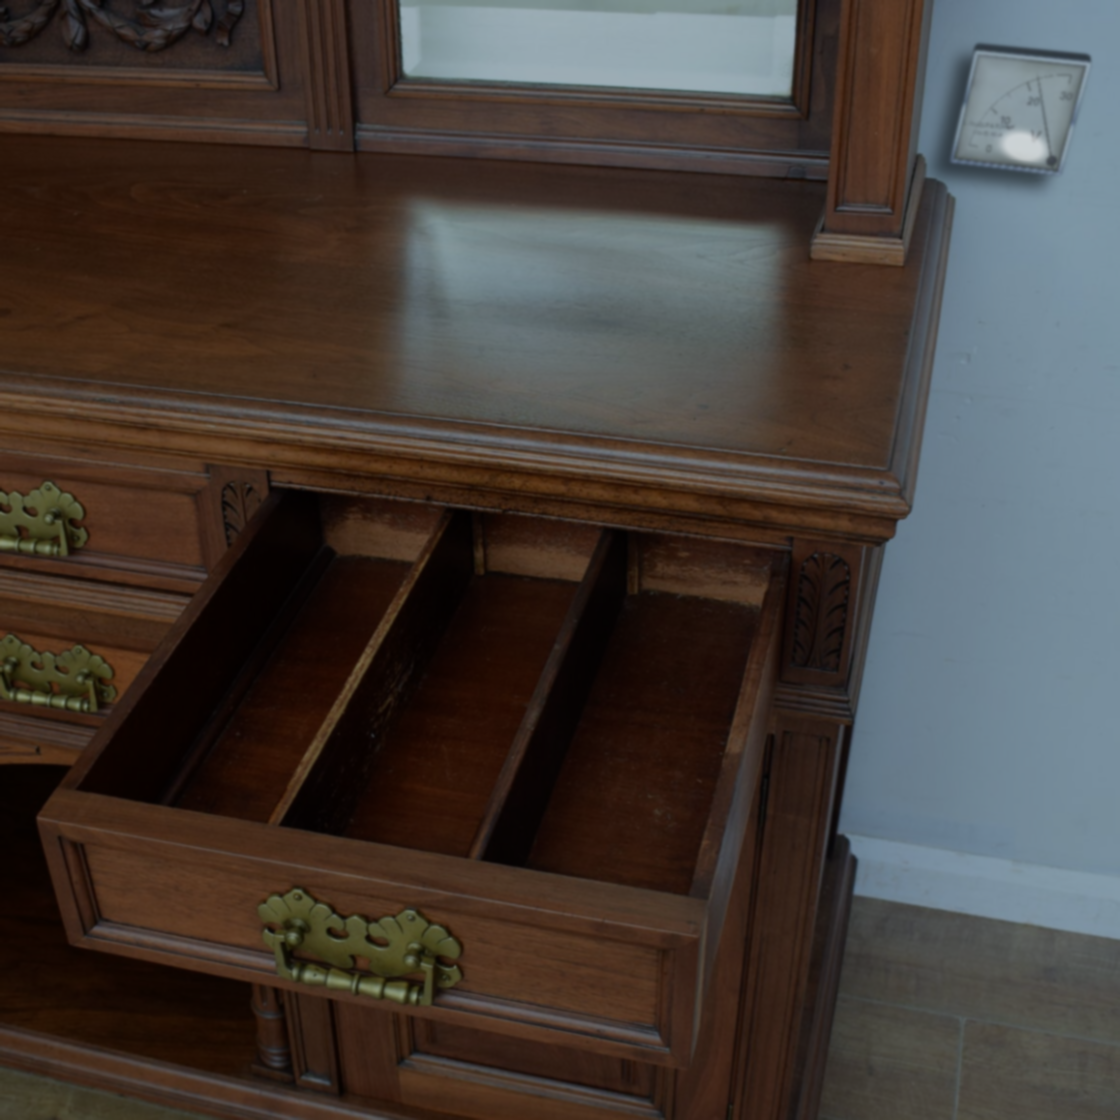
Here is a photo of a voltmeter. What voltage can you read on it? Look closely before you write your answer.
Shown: 22.5 V
